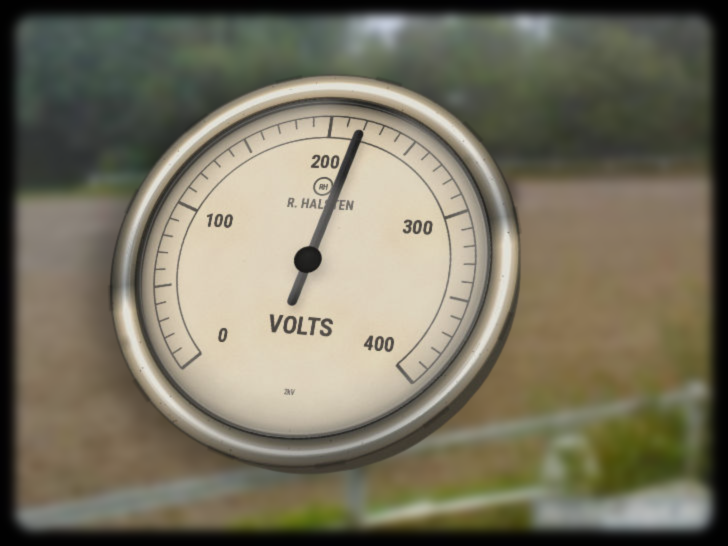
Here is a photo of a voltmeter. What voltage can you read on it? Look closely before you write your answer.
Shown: 220 V
